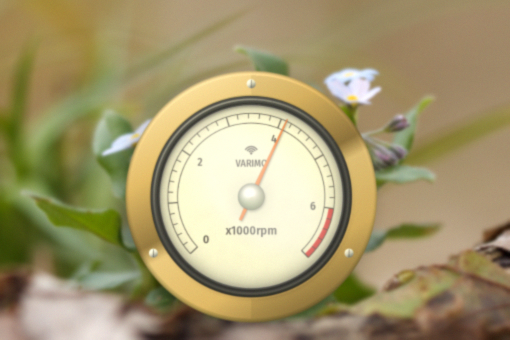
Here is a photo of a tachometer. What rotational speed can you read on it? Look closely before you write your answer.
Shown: 4100 rpm
